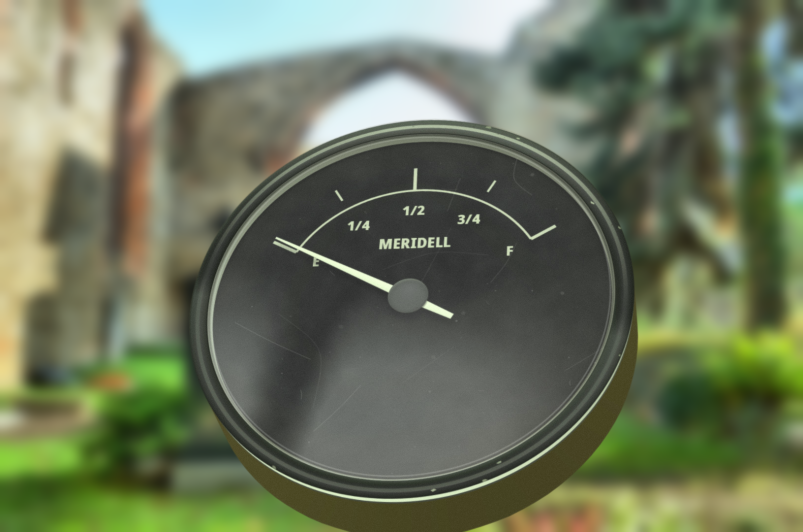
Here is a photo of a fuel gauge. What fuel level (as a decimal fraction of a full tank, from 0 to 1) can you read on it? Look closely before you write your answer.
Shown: 0
